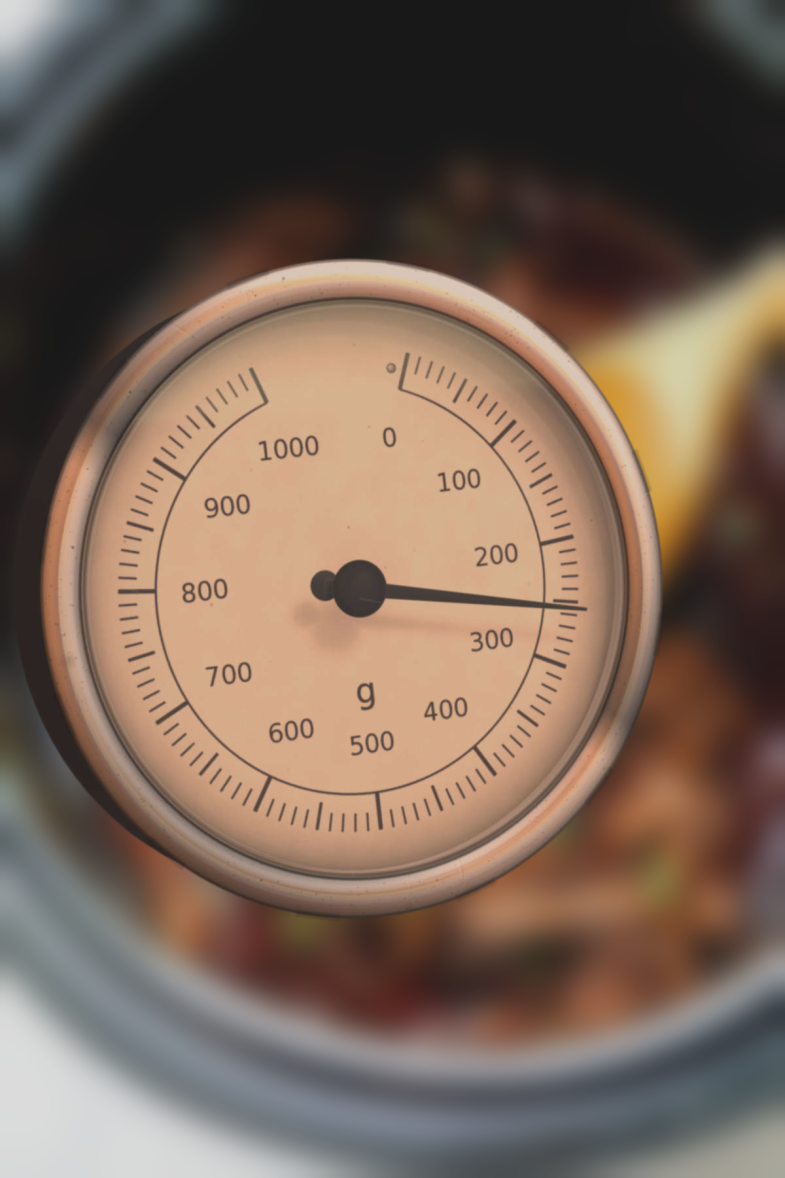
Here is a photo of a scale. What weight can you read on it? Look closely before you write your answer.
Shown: 255 g
